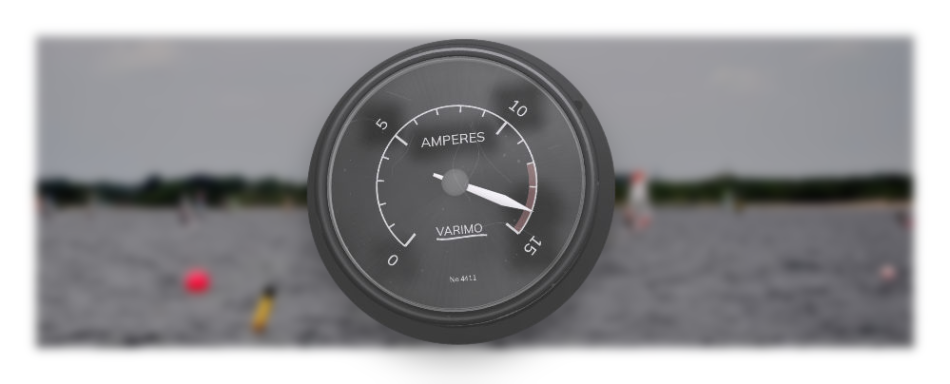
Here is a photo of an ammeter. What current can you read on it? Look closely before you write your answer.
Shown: 14 A
